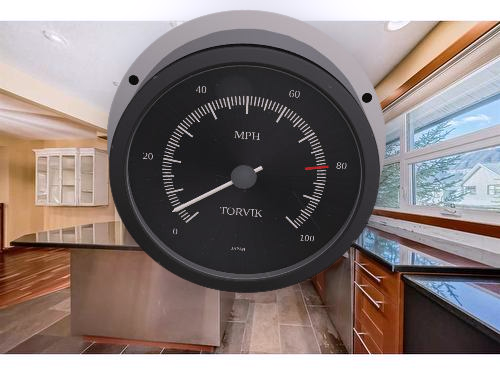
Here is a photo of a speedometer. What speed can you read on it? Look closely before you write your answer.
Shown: 5 mph
